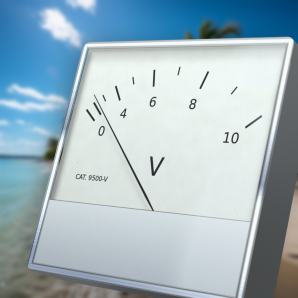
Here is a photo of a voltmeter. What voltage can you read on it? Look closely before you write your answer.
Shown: 2.5 V
